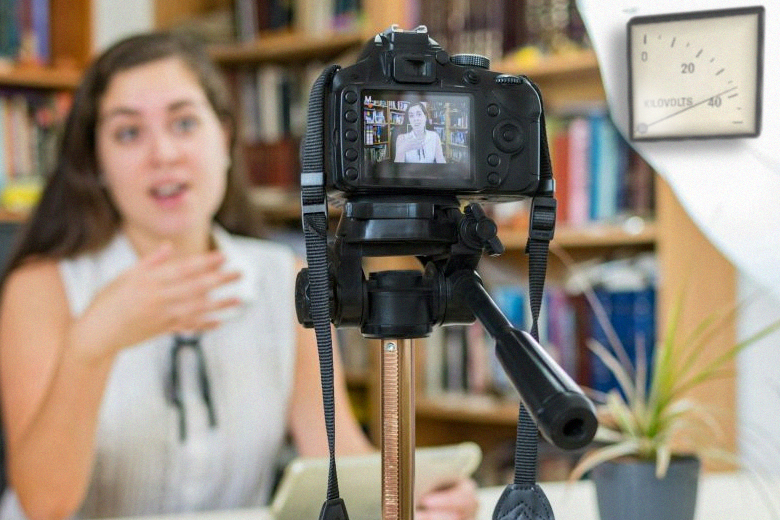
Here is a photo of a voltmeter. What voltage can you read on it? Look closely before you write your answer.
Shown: 37.5 kV
